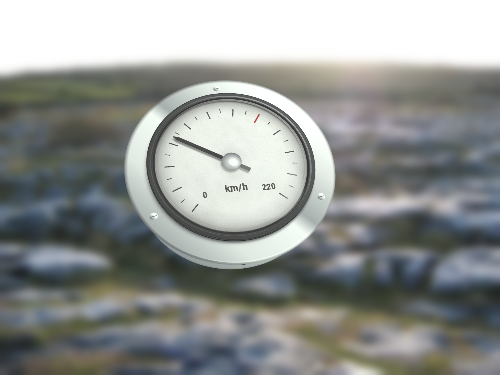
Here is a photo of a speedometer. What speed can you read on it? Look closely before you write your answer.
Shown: 65 km/h
